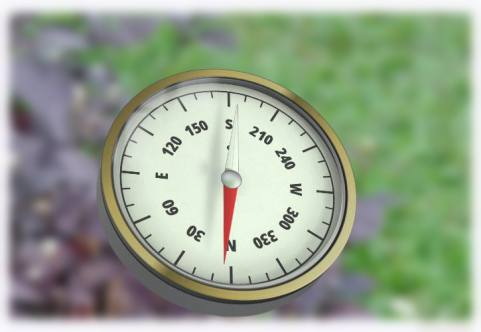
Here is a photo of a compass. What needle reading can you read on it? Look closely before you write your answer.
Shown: 5 °
